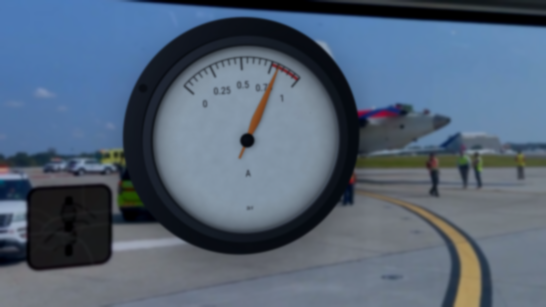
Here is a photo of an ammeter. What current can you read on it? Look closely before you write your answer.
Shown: 0.8 A
